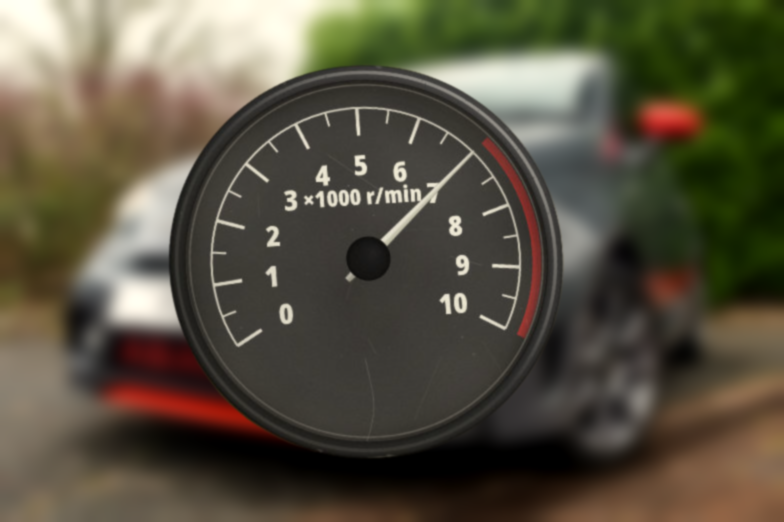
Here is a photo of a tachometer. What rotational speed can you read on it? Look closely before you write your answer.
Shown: 7000 rpm
